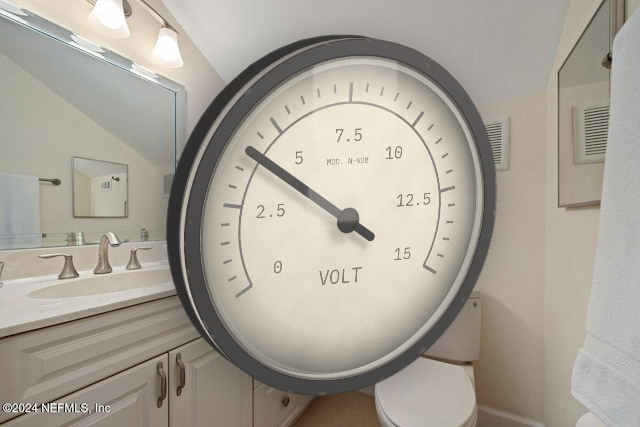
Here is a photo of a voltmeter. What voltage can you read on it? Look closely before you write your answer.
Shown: 4 V
